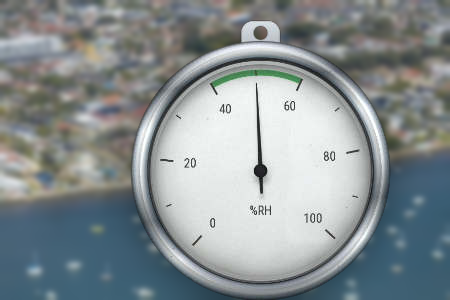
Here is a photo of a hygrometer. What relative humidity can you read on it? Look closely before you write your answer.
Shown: 50 %
